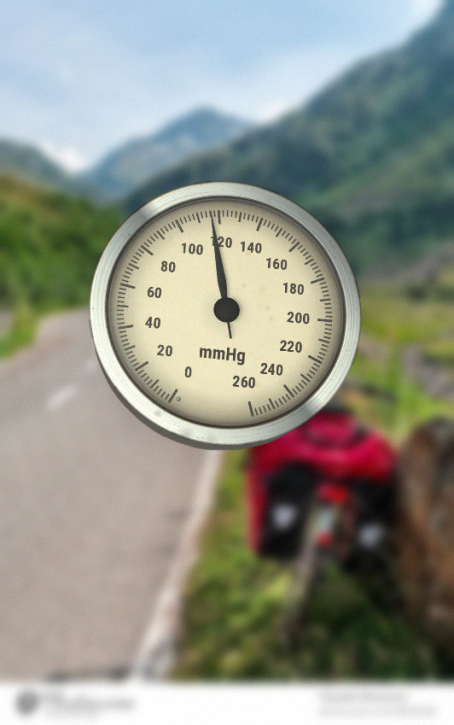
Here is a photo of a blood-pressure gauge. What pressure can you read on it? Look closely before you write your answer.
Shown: 116 mmHg
